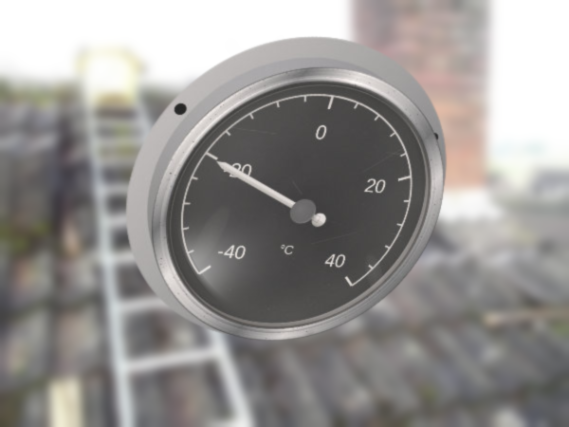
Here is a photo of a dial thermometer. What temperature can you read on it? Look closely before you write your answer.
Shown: -20 °C
